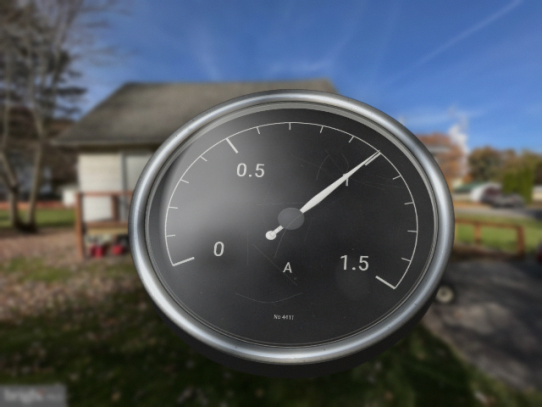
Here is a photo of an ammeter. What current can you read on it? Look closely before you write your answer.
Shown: 1 A
